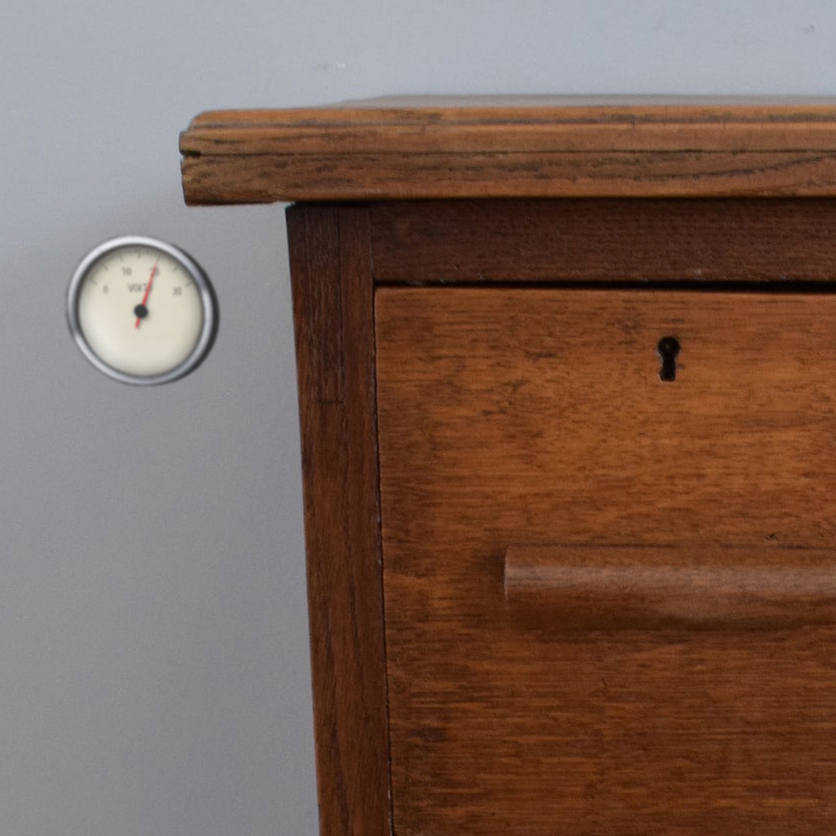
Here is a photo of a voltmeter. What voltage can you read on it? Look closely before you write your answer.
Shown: 20 V
